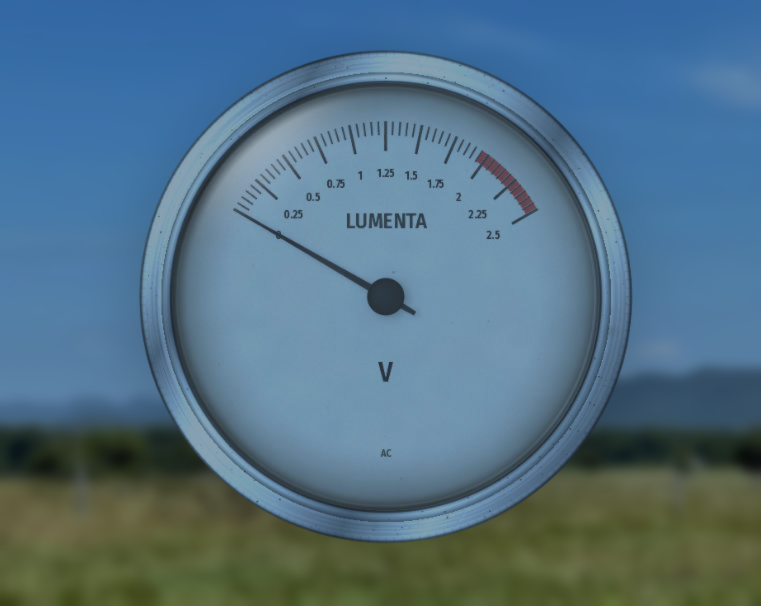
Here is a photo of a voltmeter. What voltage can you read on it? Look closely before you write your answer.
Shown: 0 V
